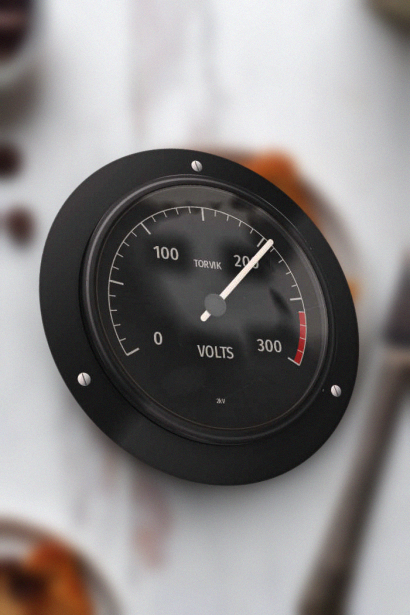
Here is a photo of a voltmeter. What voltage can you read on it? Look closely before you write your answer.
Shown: 205 V
